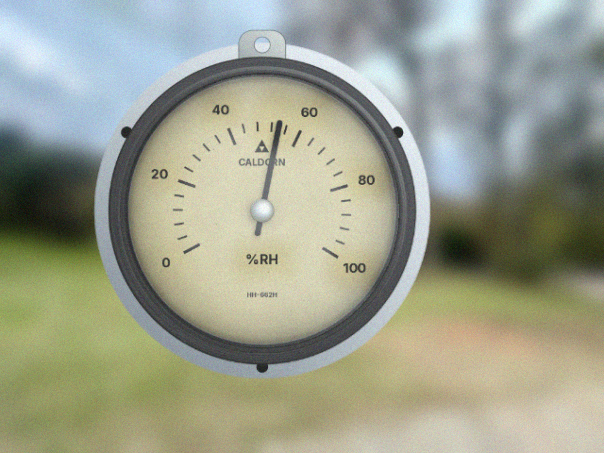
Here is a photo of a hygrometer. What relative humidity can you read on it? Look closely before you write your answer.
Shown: 54 %
